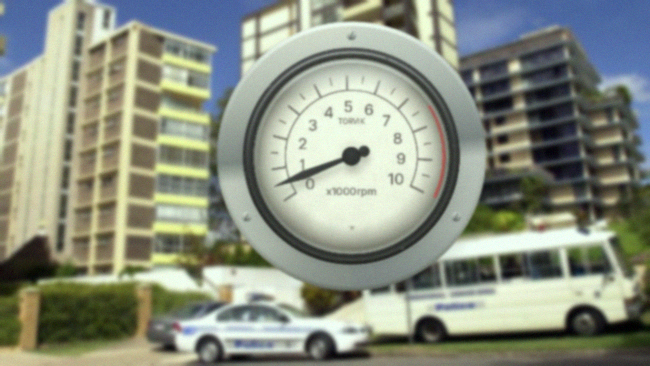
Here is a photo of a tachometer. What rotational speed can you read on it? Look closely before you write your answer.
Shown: 500 rpm
